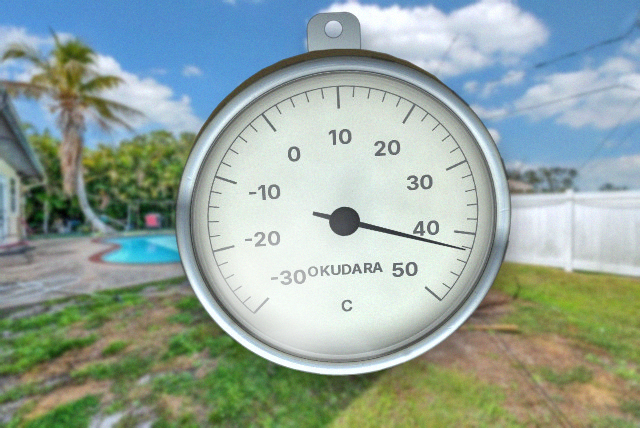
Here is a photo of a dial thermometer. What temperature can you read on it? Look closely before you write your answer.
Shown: 42 °C
